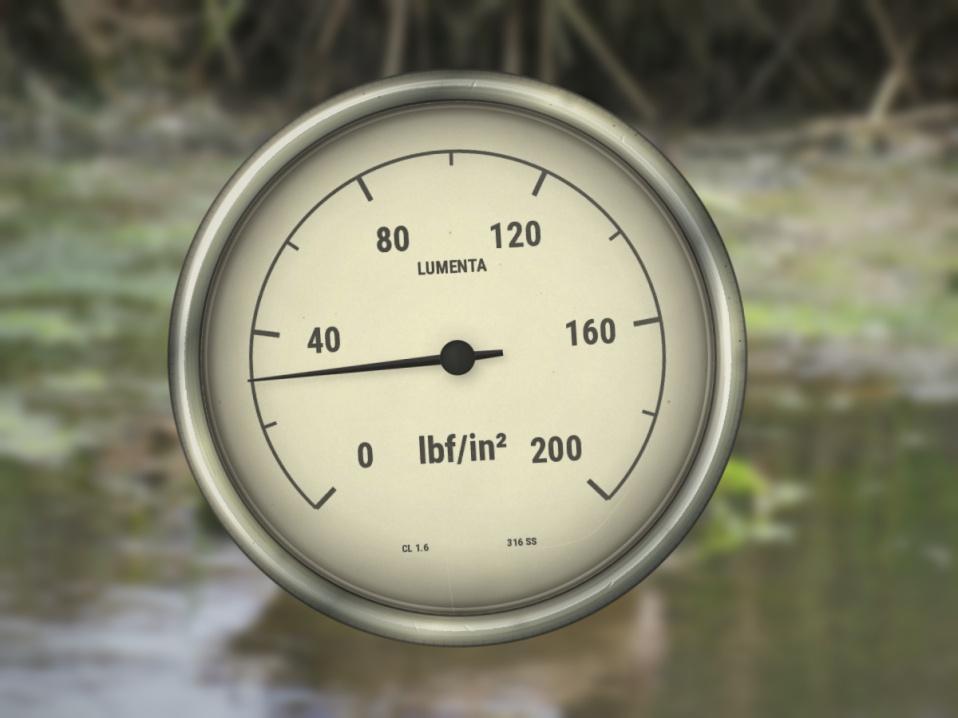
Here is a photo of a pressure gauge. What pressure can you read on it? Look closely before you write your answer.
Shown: 30 psi
